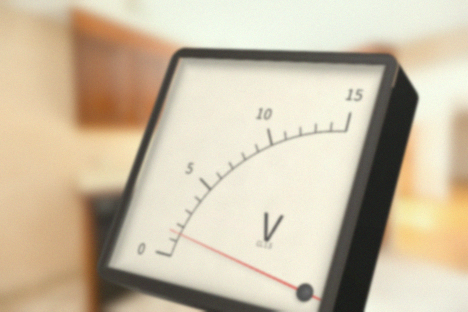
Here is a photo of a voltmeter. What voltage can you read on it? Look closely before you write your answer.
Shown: 1.5 V
